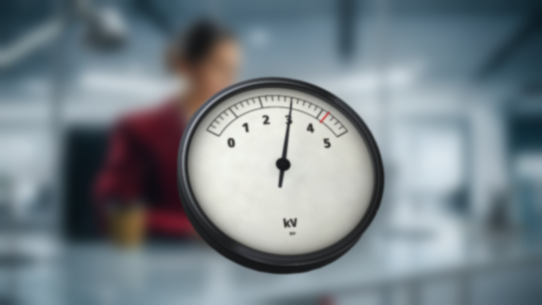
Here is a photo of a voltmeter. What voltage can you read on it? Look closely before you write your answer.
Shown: 3 kV
